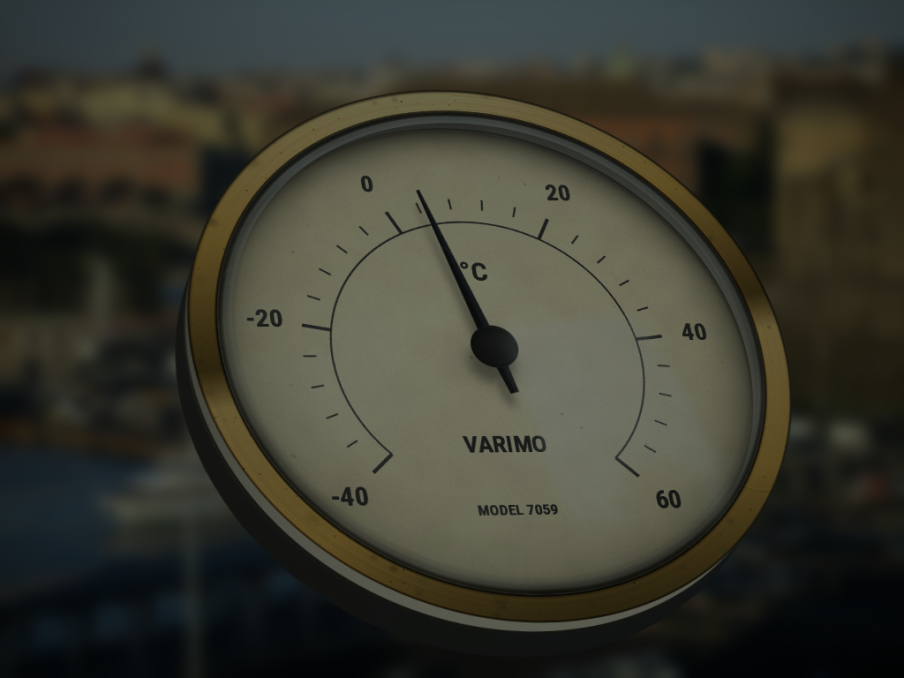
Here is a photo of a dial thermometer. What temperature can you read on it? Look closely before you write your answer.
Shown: 4 °C
